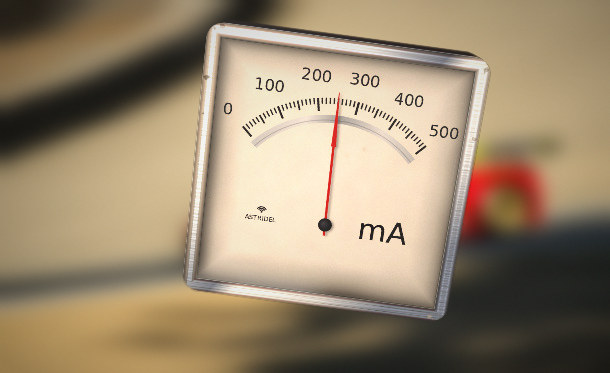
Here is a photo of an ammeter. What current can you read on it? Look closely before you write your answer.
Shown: 250 mA
